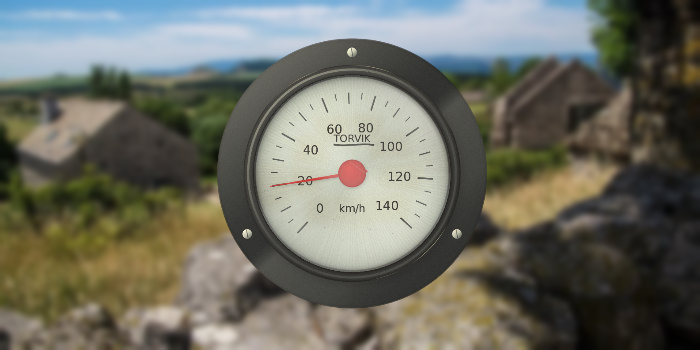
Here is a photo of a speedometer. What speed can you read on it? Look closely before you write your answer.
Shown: 20 km/h
